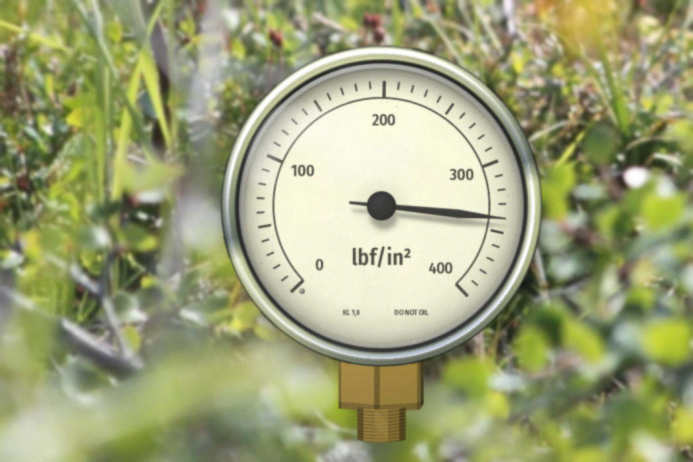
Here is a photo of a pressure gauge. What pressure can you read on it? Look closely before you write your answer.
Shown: 340 psi
